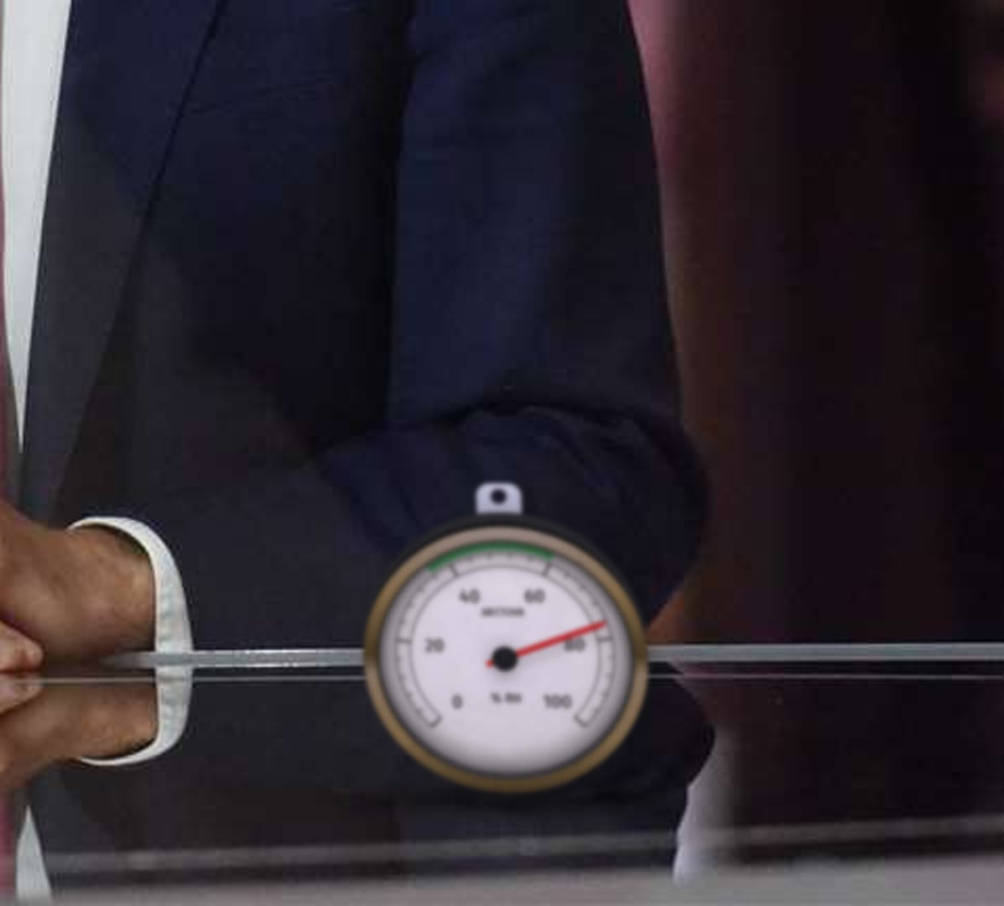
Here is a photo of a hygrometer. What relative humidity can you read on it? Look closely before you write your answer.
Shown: 76 %
